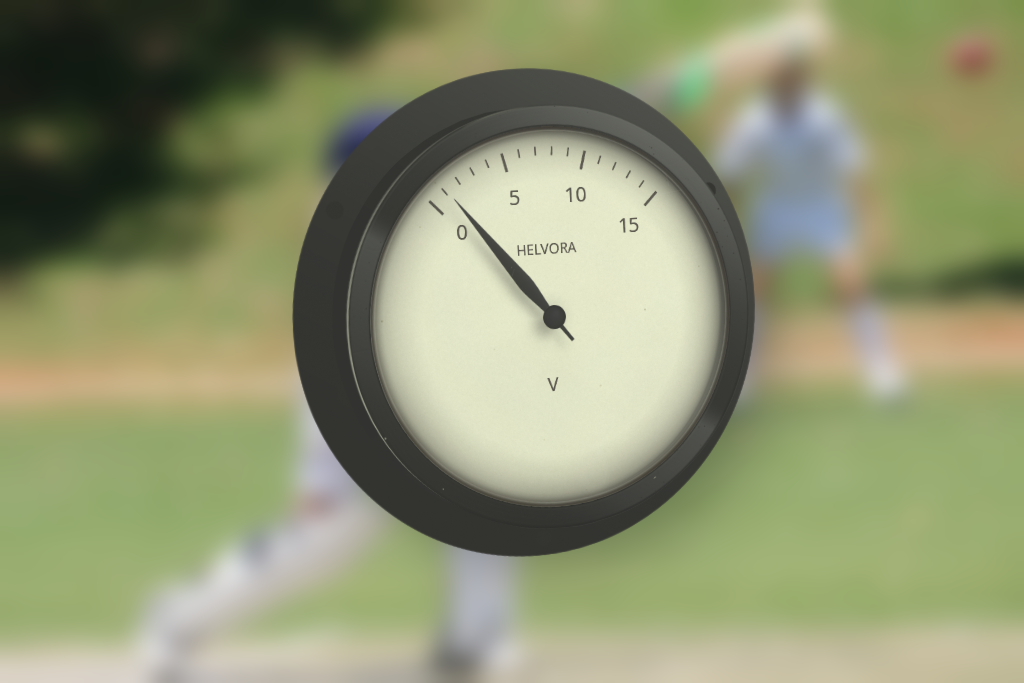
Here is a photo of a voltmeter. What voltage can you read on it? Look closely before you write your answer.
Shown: 1 V
